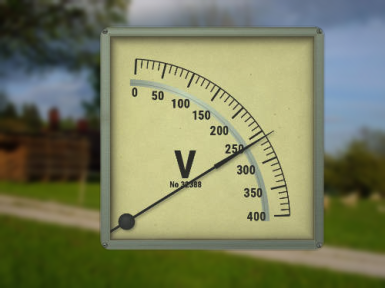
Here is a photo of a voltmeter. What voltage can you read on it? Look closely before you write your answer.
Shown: 260 V
